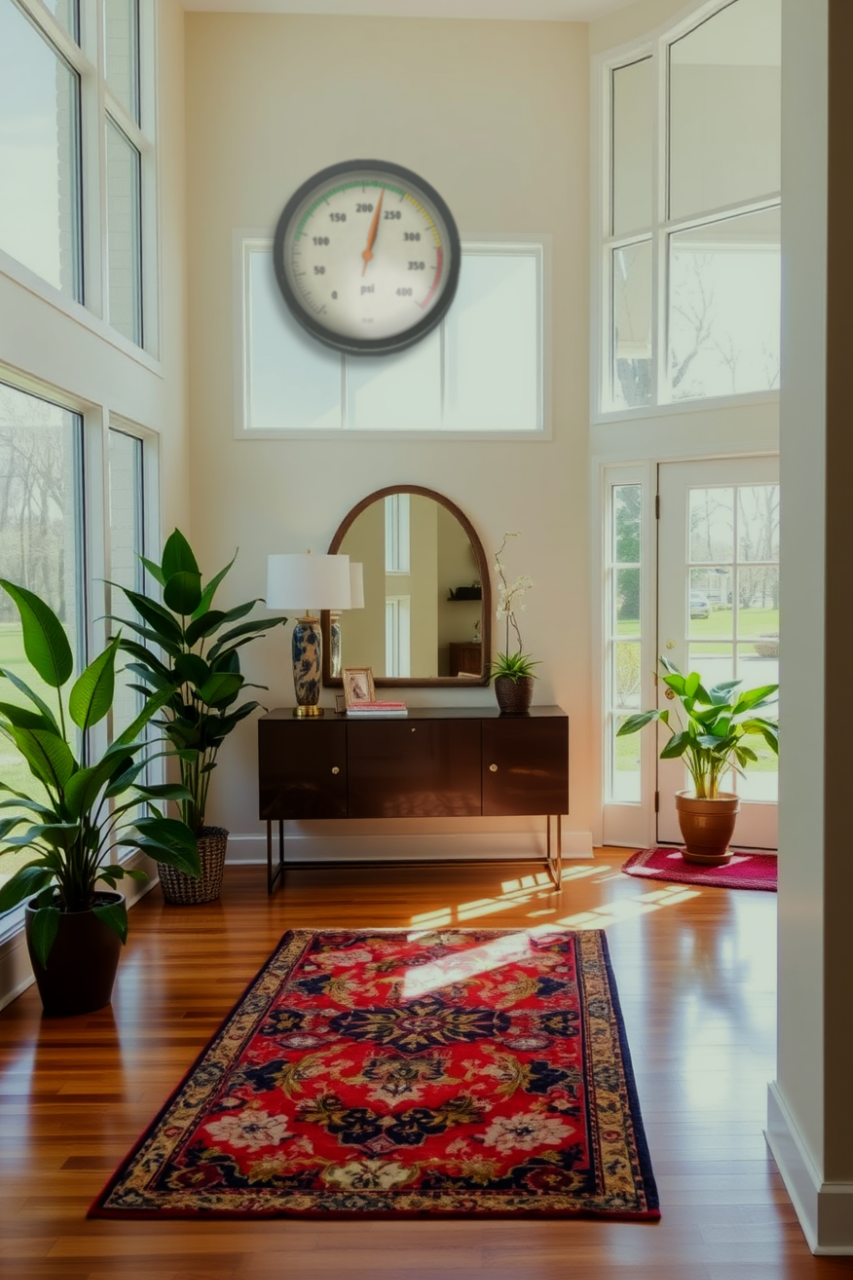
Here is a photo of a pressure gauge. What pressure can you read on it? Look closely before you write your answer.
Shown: 225 psi
